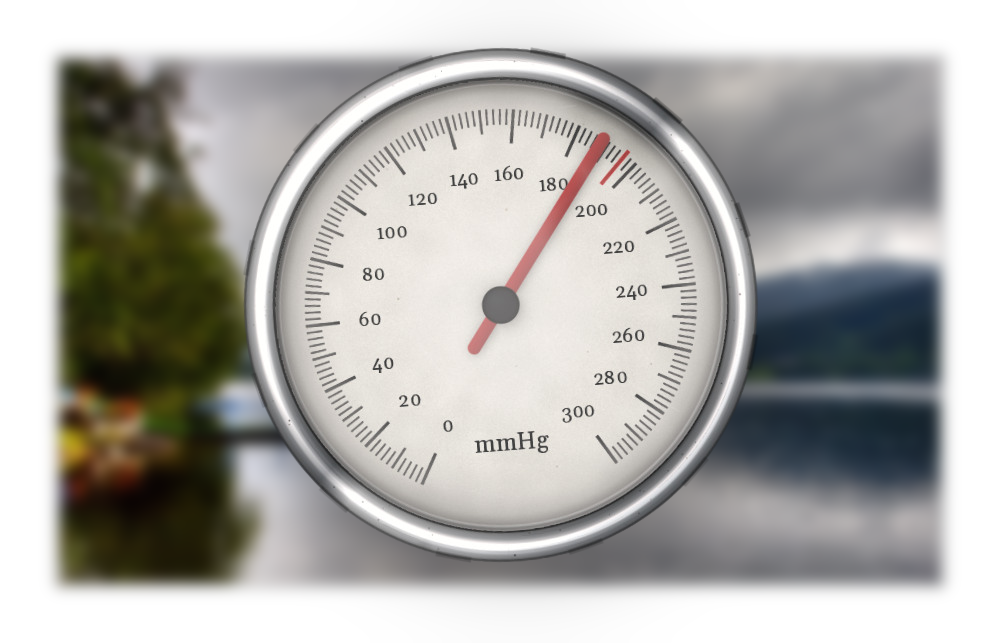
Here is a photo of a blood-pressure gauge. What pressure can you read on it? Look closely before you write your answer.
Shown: 188 mmHg
